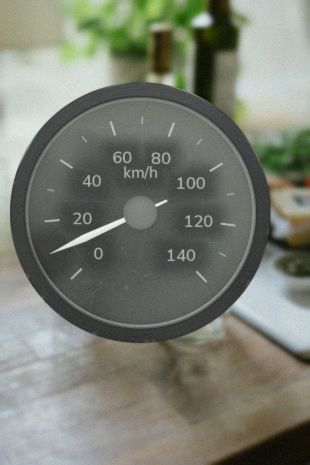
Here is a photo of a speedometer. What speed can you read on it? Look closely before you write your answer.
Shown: 10 km/h
